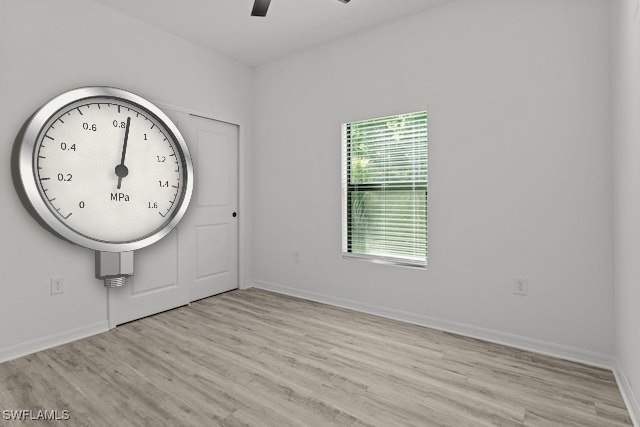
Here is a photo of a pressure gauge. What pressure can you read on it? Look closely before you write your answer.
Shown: 0.85 MPa
